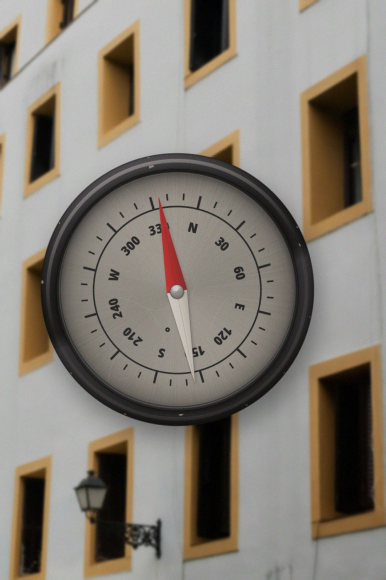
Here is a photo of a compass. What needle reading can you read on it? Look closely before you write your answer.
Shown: 335 °
